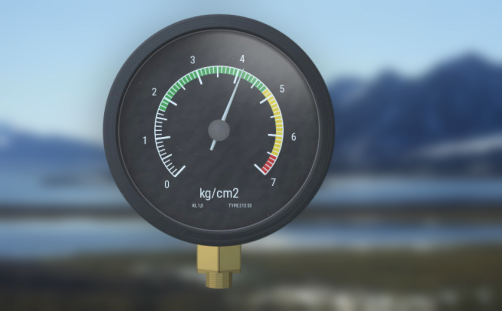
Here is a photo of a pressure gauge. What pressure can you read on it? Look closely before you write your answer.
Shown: 4.1 kg/cm²
